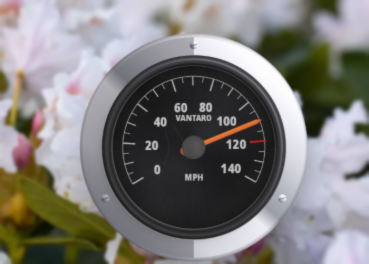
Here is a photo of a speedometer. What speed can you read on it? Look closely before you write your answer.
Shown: 110 mph
